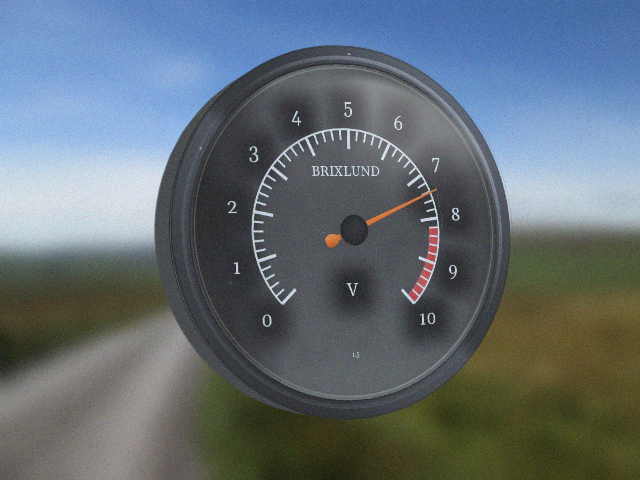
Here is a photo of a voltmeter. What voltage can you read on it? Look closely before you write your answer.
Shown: 7.4 V
